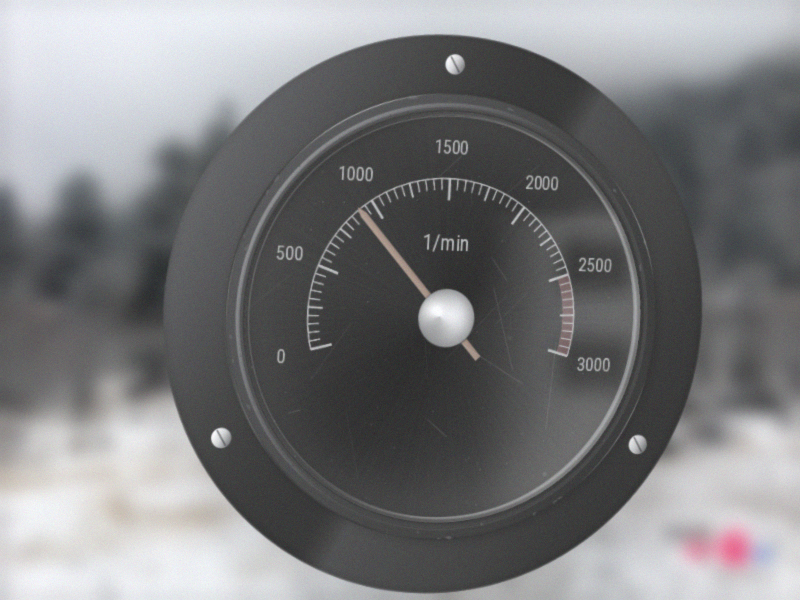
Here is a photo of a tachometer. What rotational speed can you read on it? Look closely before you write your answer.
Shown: 900 rpm
